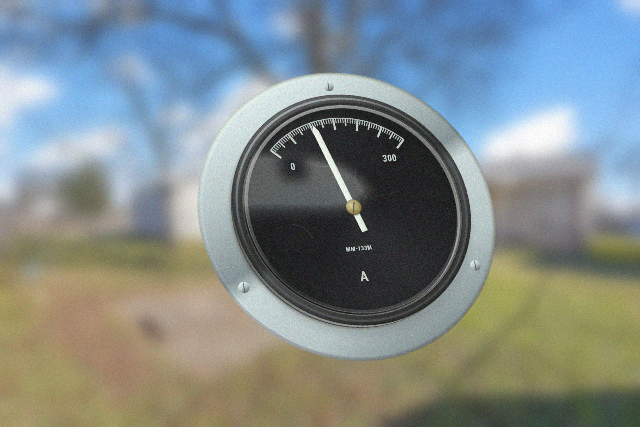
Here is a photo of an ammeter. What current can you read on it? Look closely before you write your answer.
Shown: 100 A
